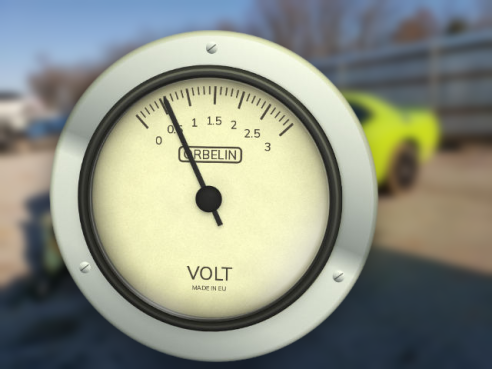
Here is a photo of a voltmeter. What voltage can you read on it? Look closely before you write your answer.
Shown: 0.6 V
